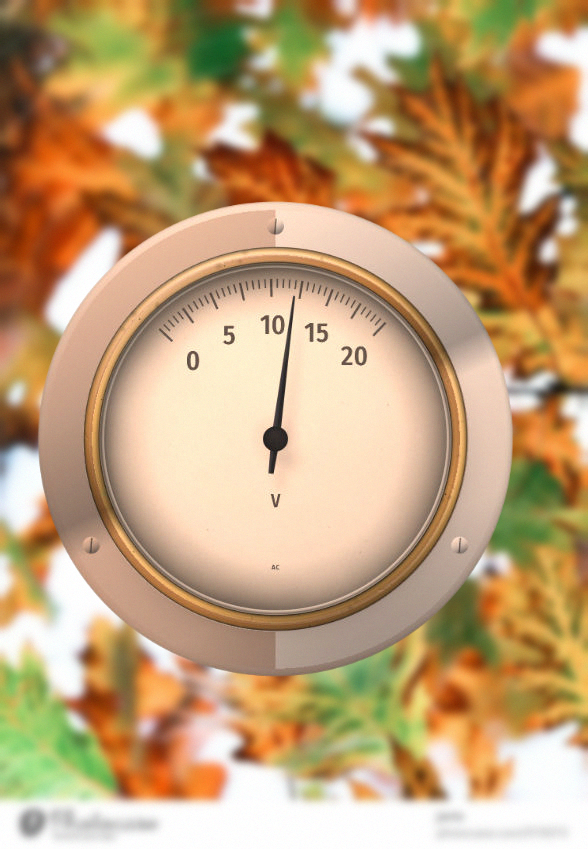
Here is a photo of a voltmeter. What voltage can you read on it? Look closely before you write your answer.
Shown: 12 V
